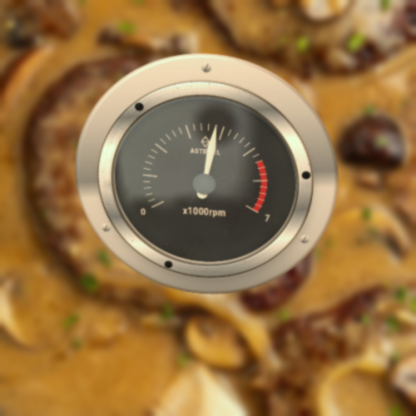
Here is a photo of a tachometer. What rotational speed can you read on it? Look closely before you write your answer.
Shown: 3800 rpm
